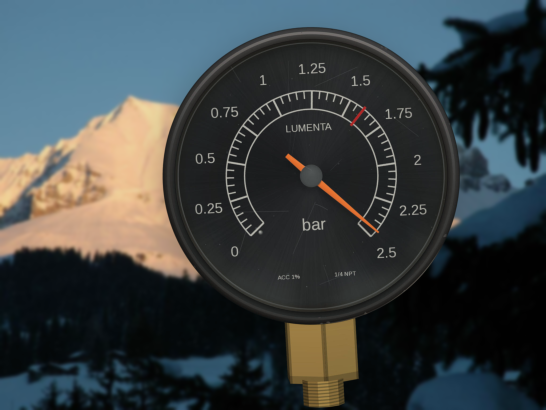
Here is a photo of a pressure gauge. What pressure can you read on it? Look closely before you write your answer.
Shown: 2.45 bar
